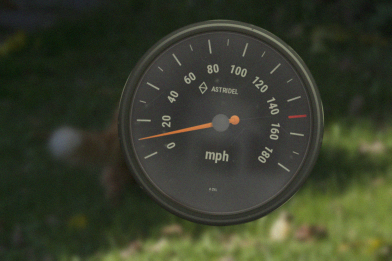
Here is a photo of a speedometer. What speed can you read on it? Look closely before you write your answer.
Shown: 10 mph
